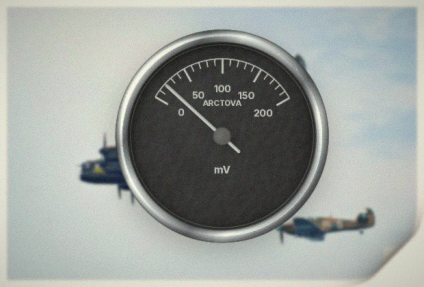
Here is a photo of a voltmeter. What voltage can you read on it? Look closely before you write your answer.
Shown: 20 mV
